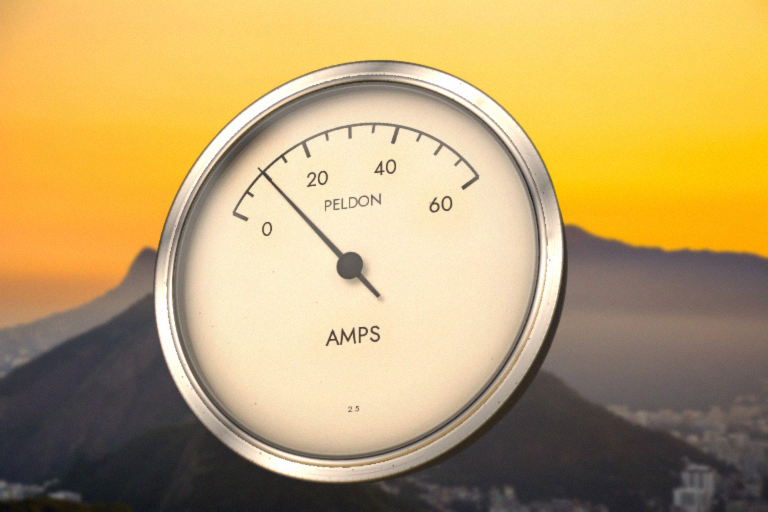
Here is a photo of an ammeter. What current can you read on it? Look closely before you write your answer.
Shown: 10 A
